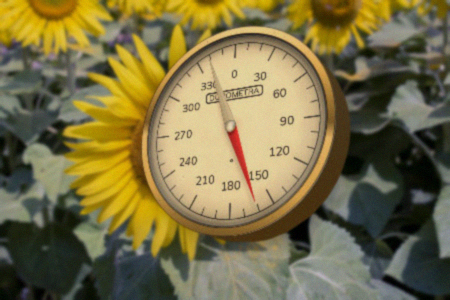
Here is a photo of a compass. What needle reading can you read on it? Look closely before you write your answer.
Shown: 160 °
